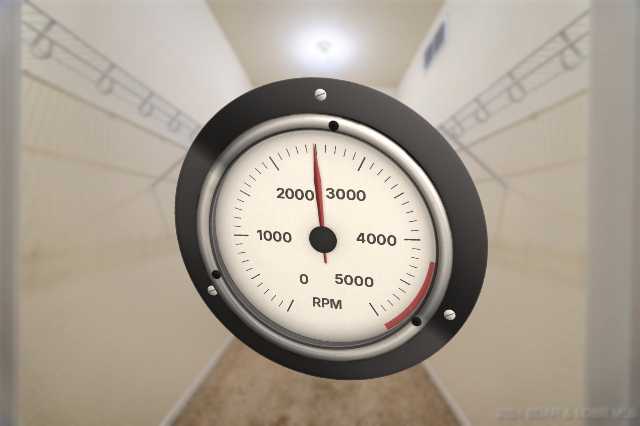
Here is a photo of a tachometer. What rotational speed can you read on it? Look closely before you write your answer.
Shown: 2500 rpm
